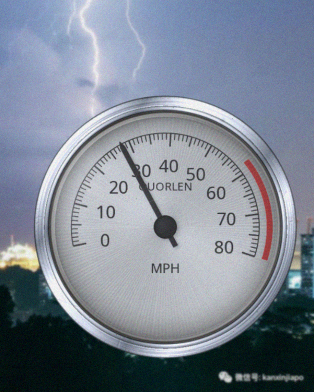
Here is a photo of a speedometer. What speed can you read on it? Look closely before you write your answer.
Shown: 28 mph
